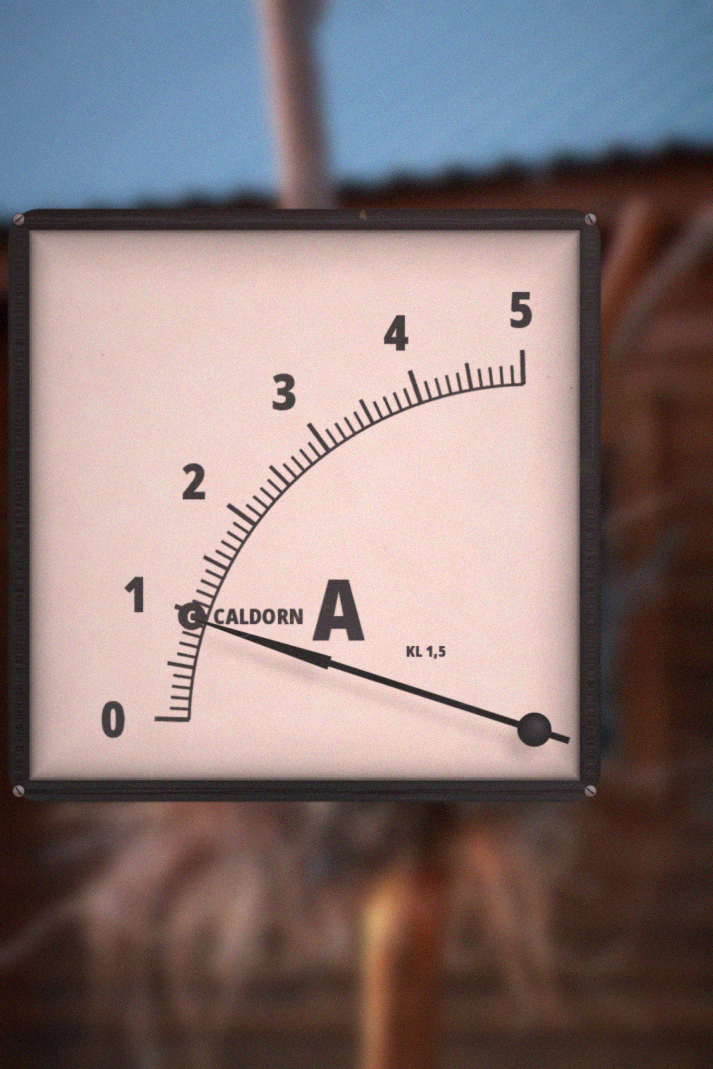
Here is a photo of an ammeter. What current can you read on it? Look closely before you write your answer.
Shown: 0.95 A
